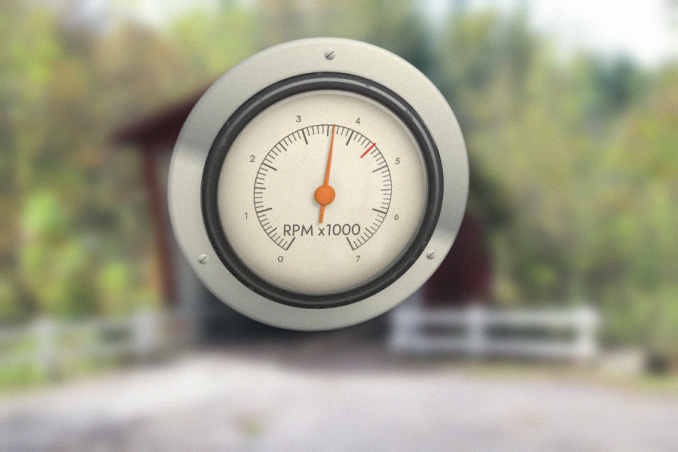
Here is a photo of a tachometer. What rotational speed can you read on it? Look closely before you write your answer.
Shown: 3600 rpm
